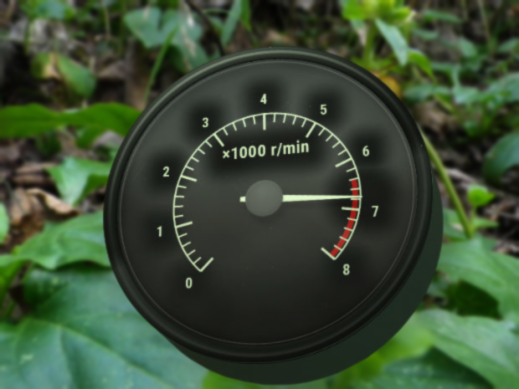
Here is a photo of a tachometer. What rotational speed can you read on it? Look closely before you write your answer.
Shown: 6800 rpm
